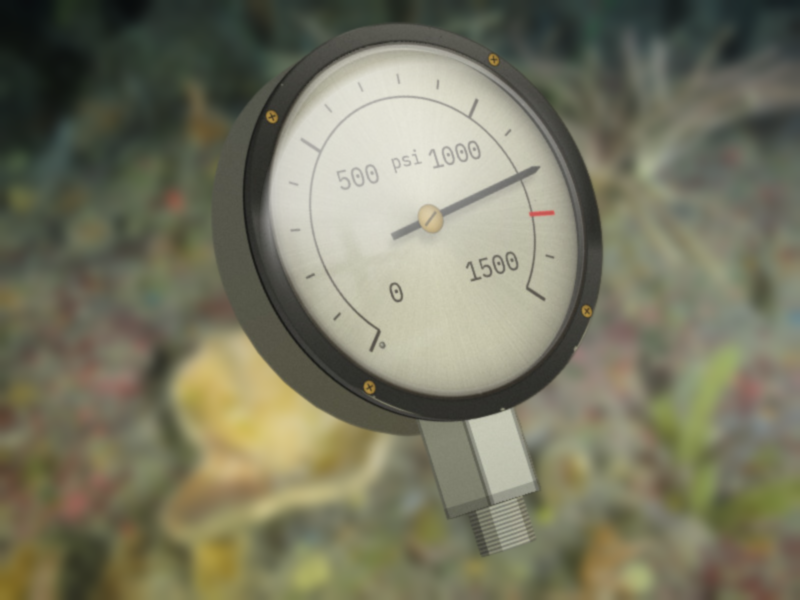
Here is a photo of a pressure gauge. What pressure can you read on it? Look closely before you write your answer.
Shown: 1200 psi
